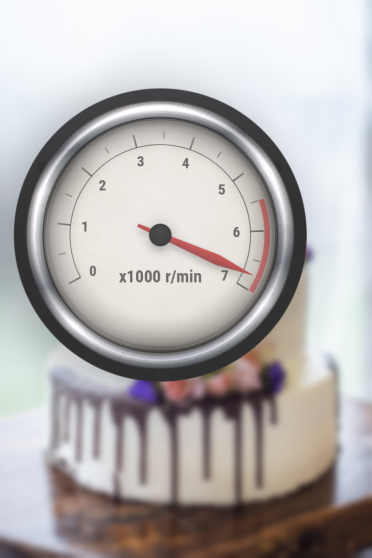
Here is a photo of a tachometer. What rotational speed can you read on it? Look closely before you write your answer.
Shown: 6750 rpm
